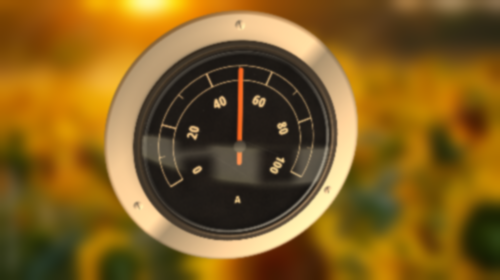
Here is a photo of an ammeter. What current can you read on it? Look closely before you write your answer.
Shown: 50 A
